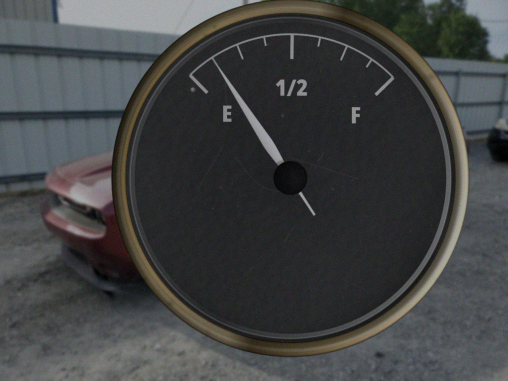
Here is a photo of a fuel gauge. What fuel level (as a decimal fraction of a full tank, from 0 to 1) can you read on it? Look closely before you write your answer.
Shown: 0.125
